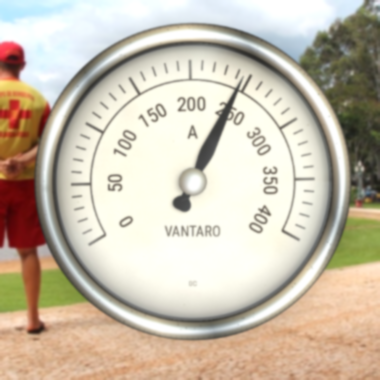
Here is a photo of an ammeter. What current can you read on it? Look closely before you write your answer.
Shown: 245 A
